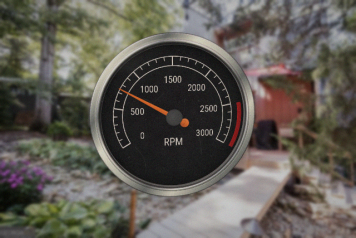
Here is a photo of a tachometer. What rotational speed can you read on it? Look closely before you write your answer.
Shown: 750 rpm
